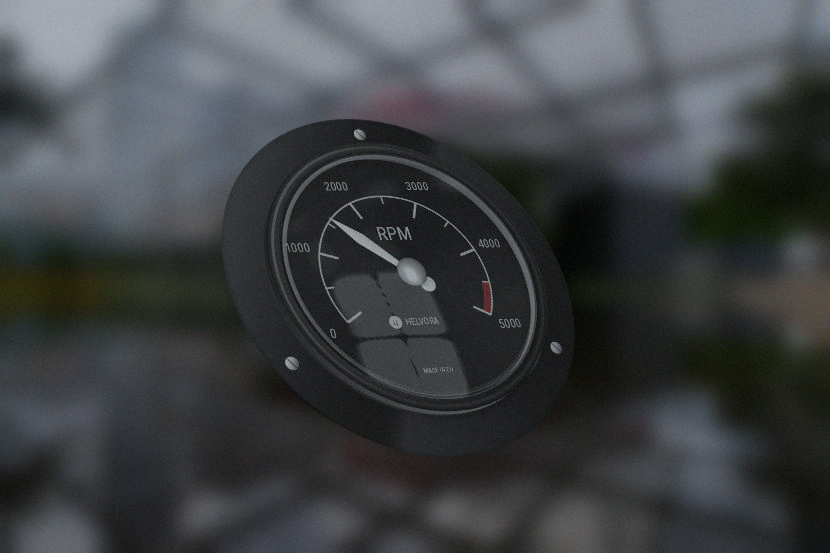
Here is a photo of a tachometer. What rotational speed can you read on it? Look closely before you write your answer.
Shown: 1500 rpm
